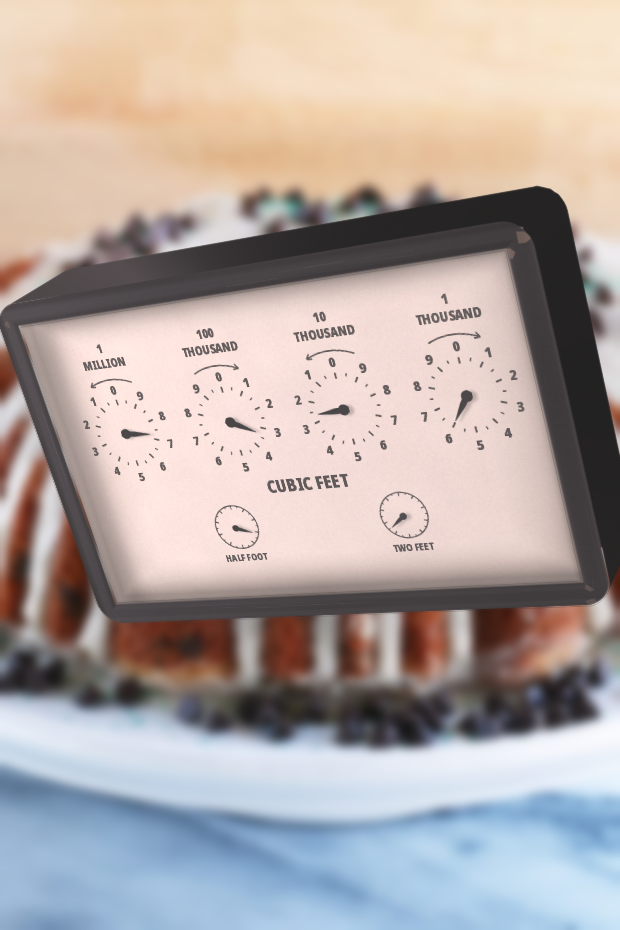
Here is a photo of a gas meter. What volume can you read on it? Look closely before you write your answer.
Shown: 732600 ft³
